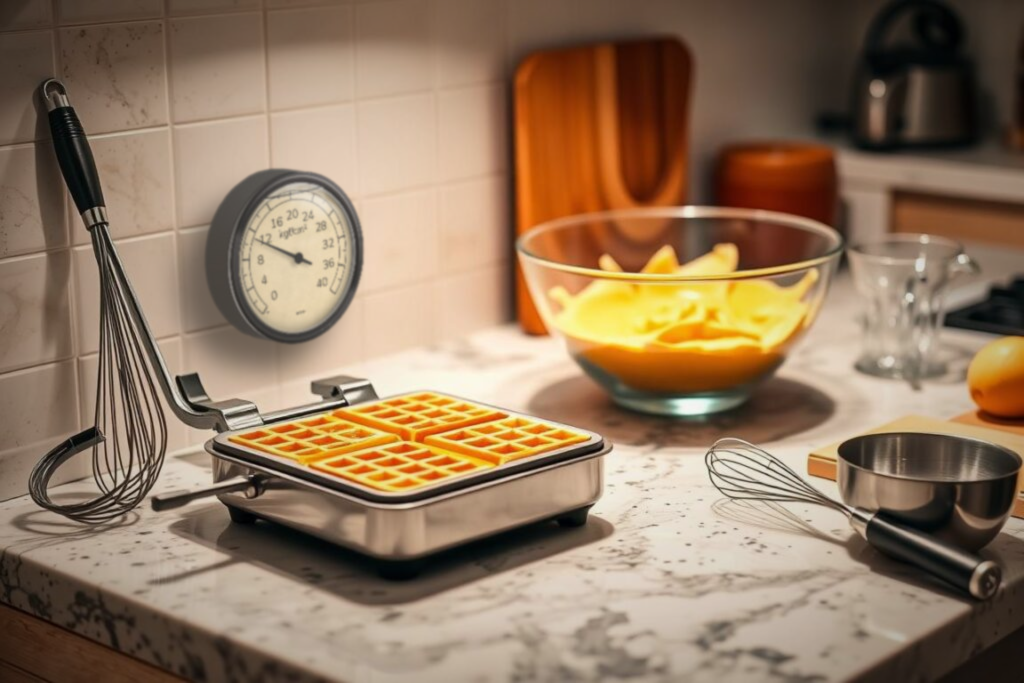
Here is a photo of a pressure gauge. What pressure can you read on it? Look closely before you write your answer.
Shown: 11 kg/cm²
